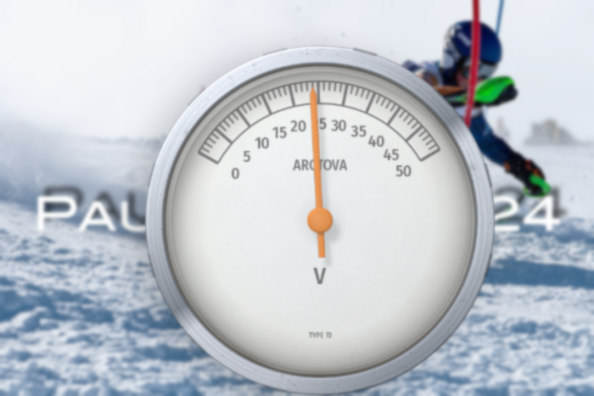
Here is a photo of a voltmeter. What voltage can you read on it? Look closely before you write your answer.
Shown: 24 V
